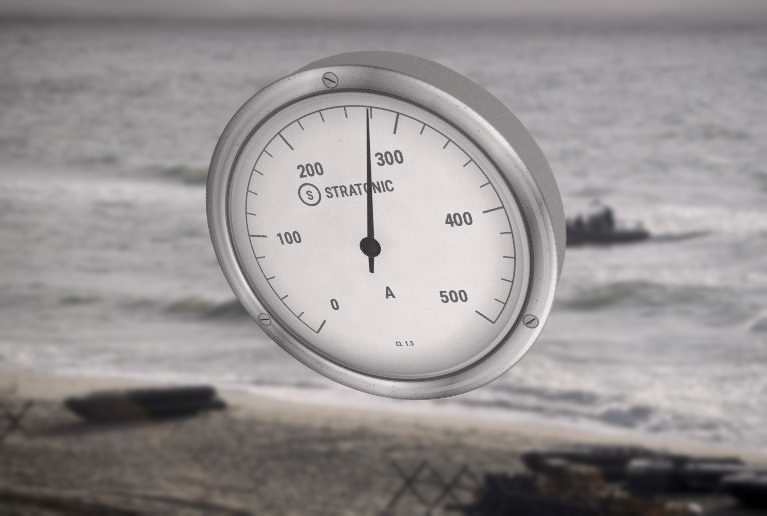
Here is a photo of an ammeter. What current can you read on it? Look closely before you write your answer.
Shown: 280 A
